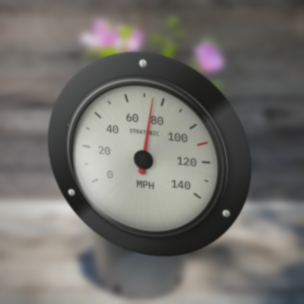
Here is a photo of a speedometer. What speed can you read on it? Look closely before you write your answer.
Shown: 75 mph
